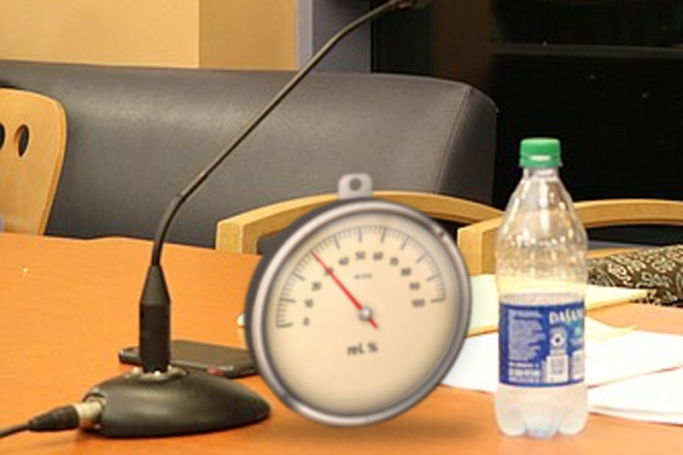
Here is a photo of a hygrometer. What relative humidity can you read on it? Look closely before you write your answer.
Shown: 30 %
